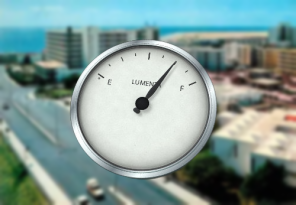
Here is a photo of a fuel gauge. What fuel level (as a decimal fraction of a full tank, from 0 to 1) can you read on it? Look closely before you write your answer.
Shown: 0.75
